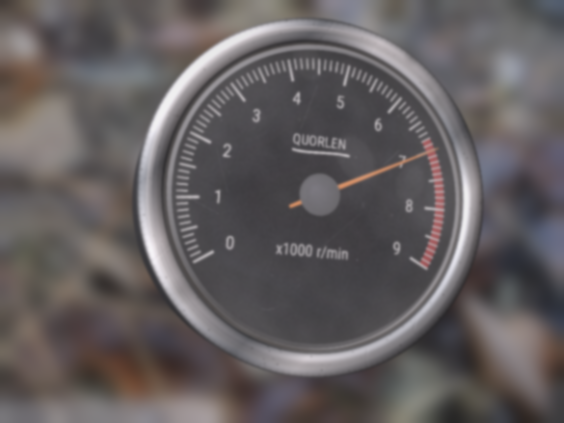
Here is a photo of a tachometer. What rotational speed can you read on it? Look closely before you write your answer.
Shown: 7000 rpm
